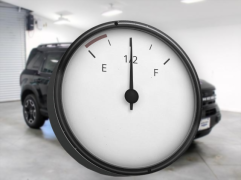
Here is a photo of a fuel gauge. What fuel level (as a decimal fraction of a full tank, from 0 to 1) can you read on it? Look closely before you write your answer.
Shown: 0.5
